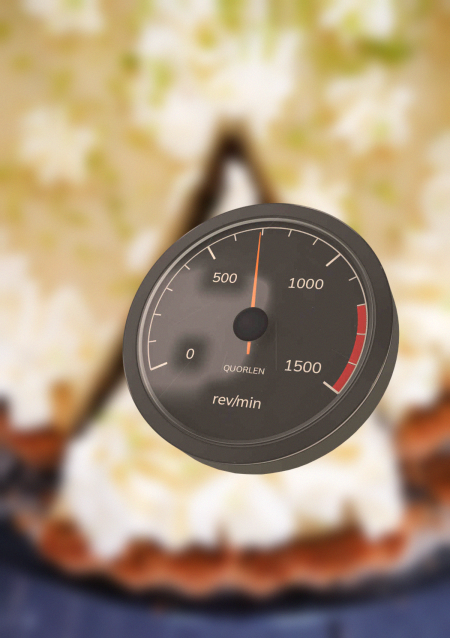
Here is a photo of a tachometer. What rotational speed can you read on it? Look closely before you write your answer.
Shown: 700 rpm
